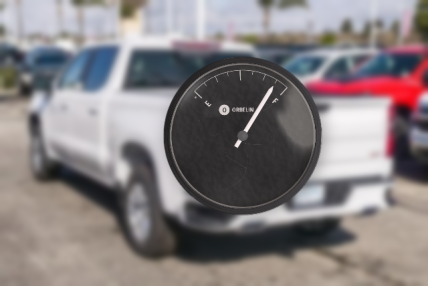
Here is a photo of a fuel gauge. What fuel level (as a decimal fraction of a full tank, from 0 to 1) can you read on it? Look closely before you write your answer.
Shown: 0.875
